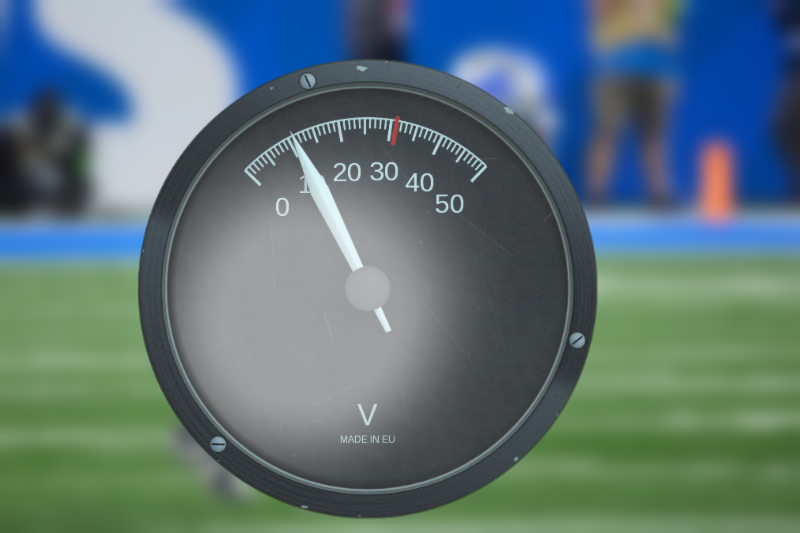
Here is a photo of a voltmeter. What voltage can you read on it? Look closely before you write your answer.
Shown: 11 V
